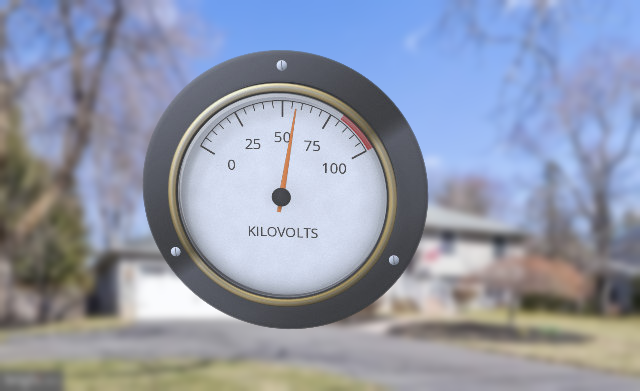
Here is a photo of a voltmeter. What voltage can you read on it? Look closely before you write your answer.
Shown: 57.5 kV
